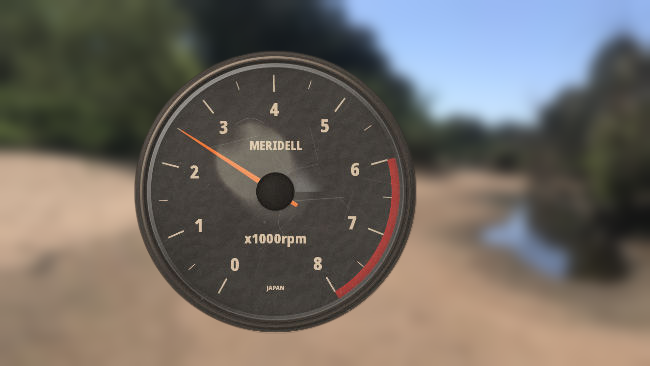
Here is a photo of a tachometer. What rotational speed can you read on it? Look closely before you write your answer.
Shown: 2500 rpm
